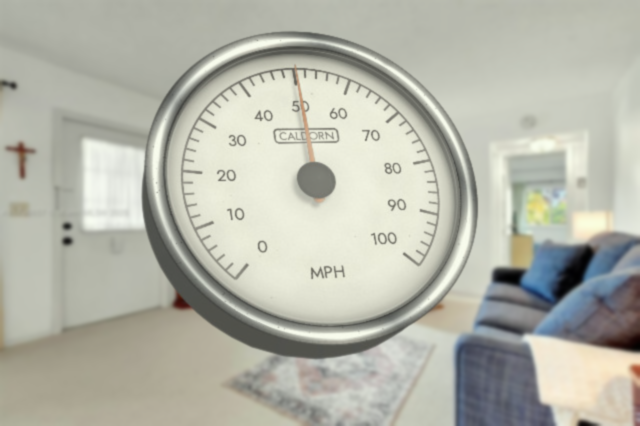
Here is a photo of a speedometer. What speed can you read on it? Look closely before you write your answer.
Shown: 50 mph
